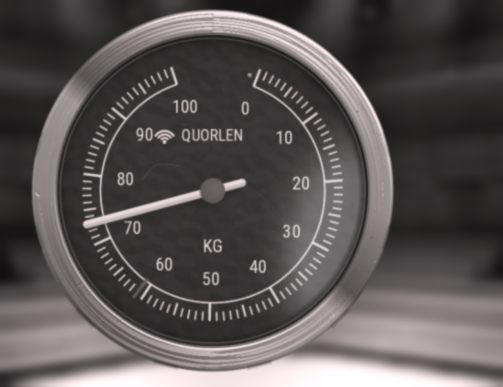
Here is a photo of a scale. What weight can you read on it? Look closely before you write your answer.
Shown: 73 kg
